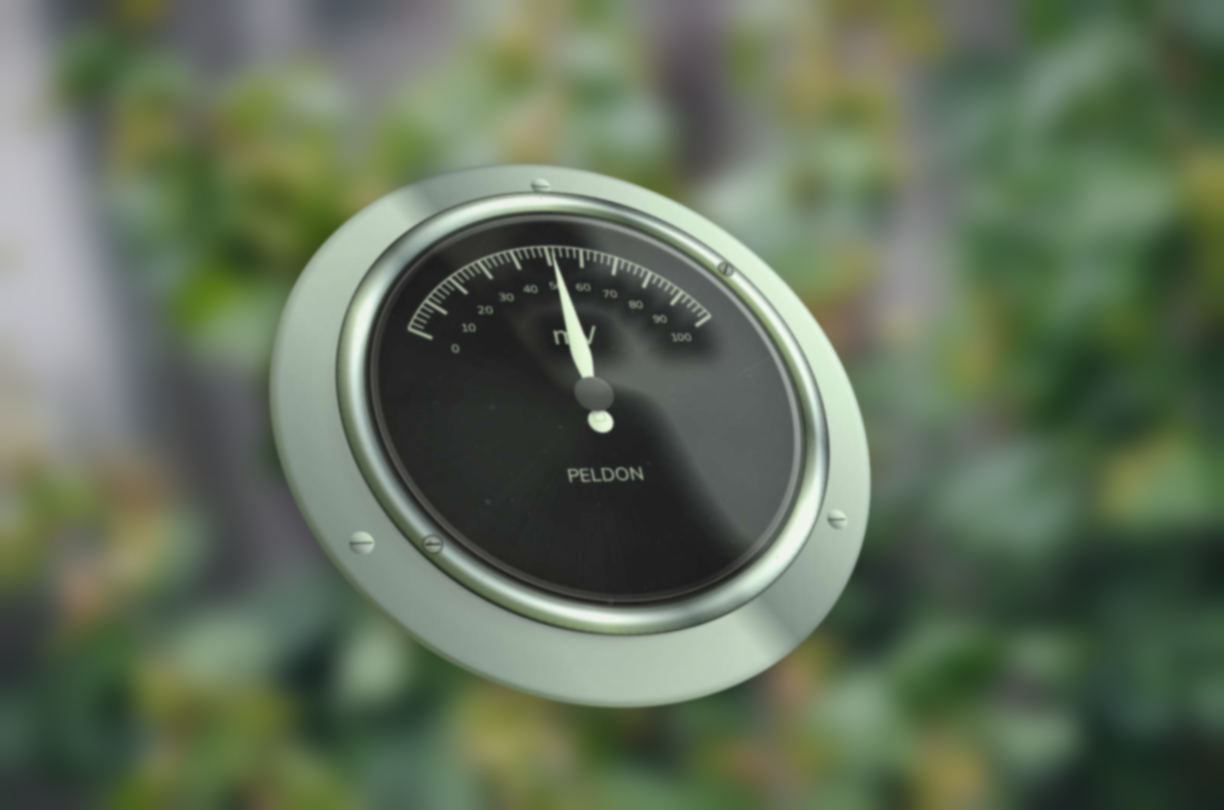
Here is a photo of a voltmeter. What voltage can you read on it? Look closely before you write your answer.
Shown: 50 mV
